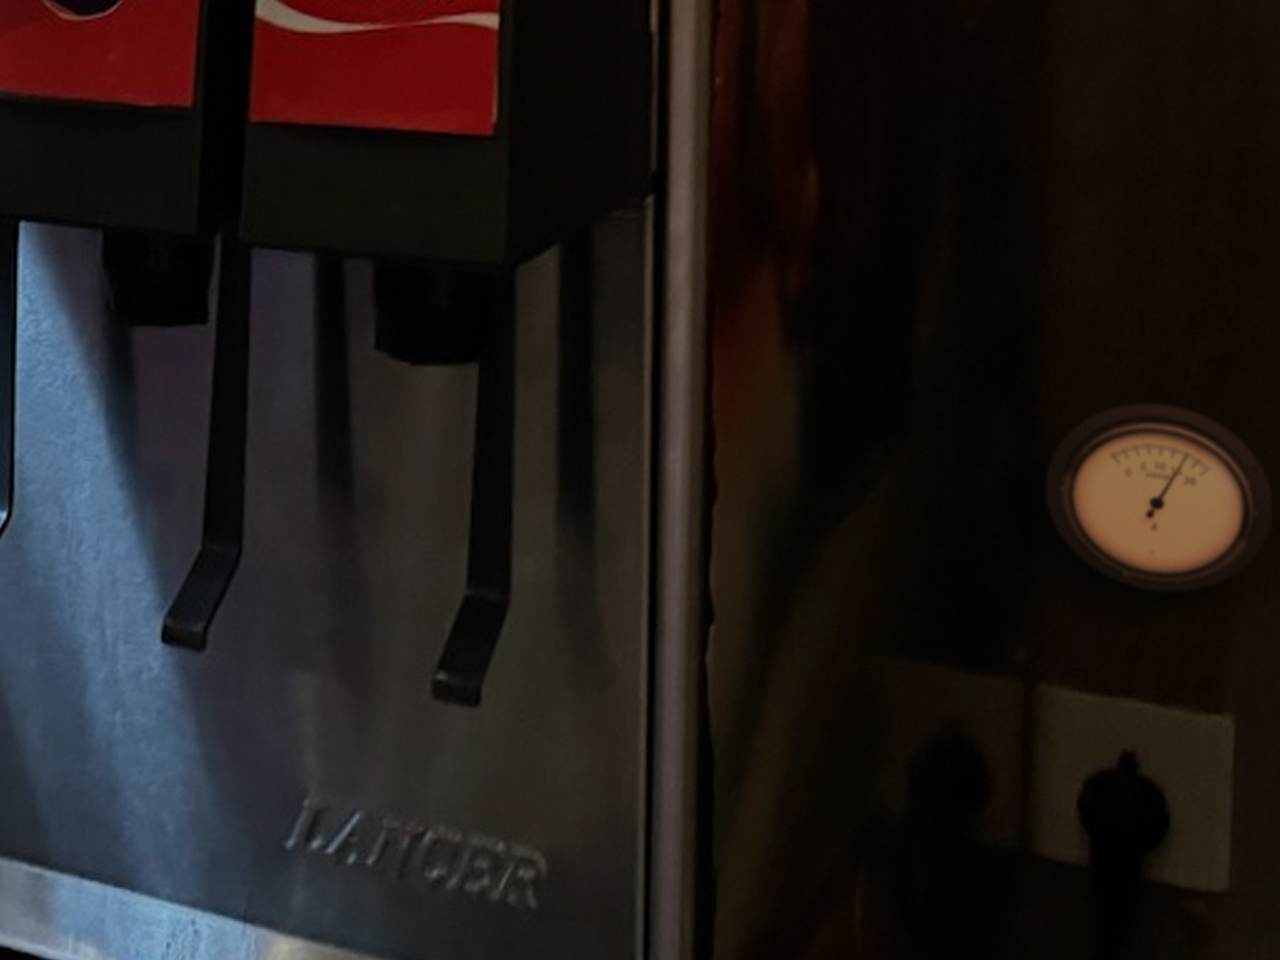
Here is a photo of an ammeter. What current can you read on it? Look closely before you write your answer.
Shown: 15 A
